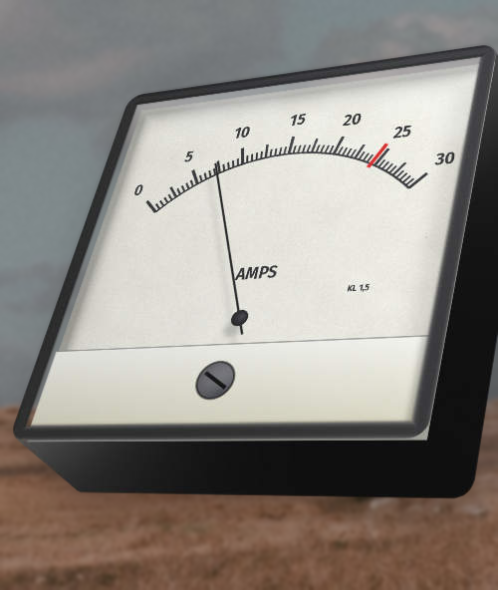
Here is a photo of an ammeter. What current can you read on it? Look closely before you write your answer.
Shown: 7.5 A
